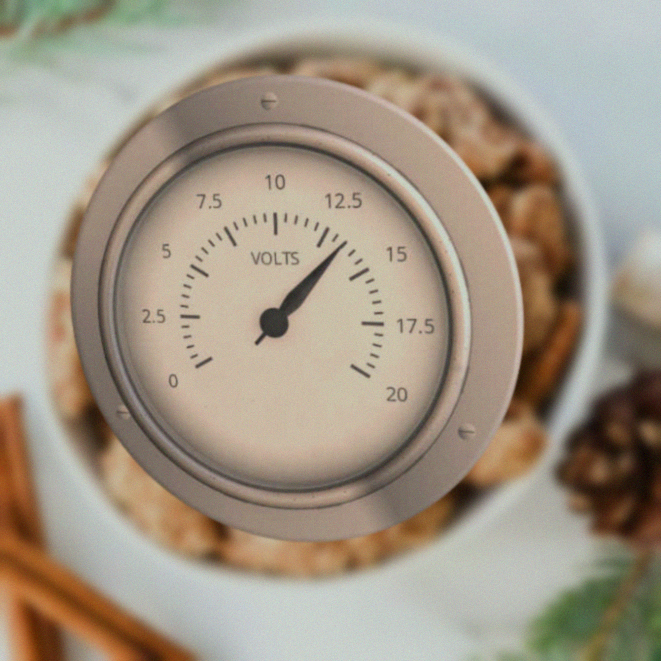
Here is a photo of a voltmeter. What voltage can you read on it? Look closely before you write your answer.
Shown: 13.5 V
